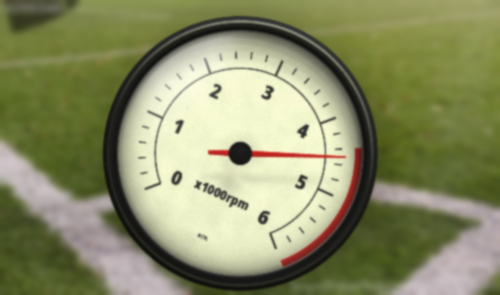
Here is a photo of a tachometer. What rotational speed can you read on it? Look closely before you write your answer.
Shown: 4500 rpm
